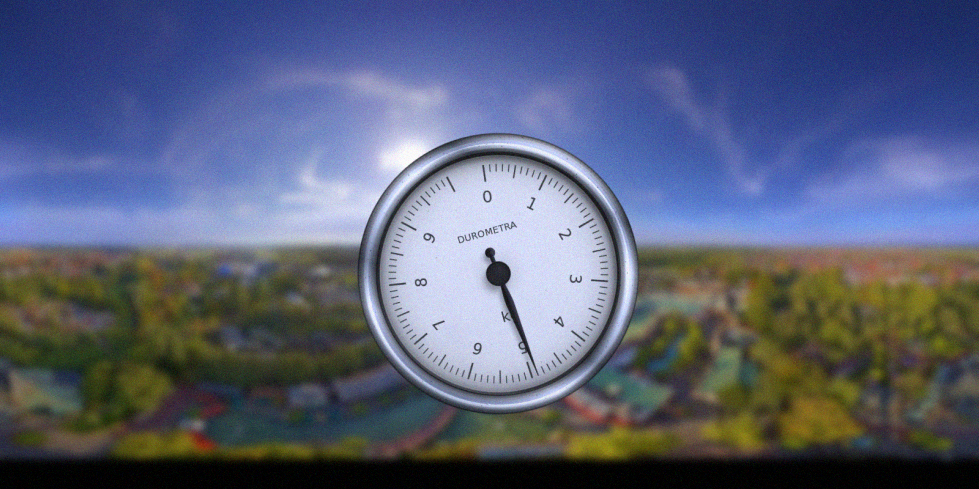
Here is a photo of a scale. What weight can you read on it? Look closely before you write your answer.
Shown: 4.9 kg
